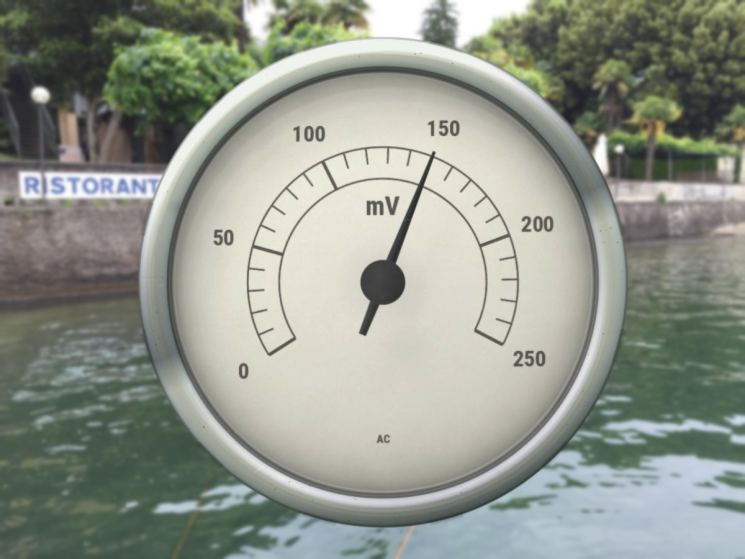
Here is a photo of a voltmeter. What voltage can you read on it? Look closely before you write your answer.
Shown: 150 mV
